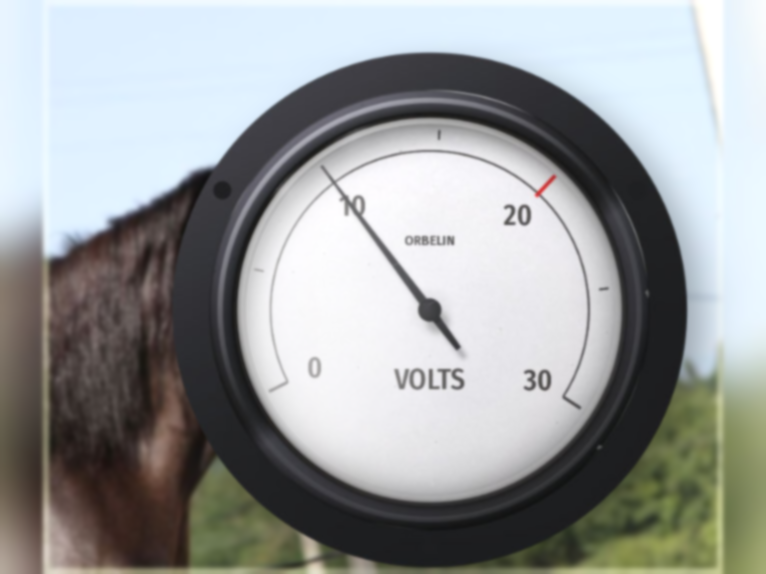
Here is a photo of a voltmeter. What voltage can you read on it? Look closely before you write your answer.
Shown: 10 V
